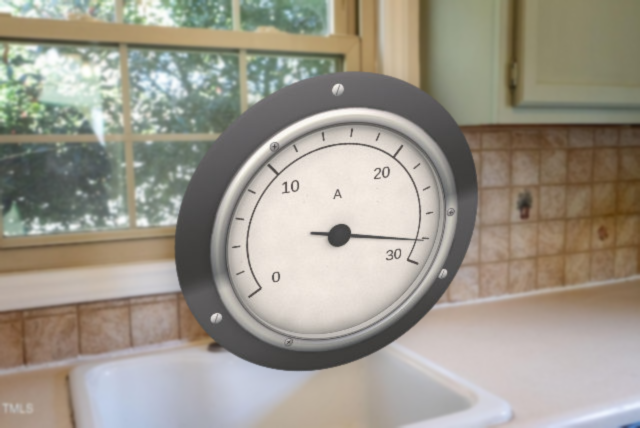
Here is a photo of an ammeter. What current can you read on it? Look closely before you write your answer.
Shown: 28 A
